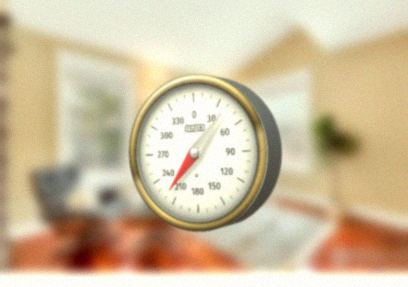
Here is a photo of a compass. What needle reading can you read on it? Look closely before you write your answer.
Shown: 220 °
